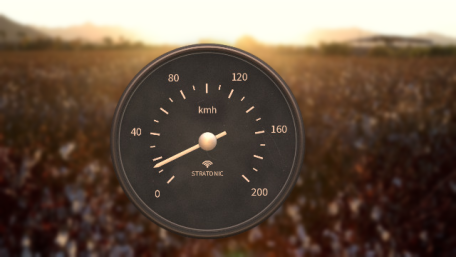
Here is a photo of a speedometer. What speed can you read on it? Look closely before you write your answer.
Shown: 15 km/h
